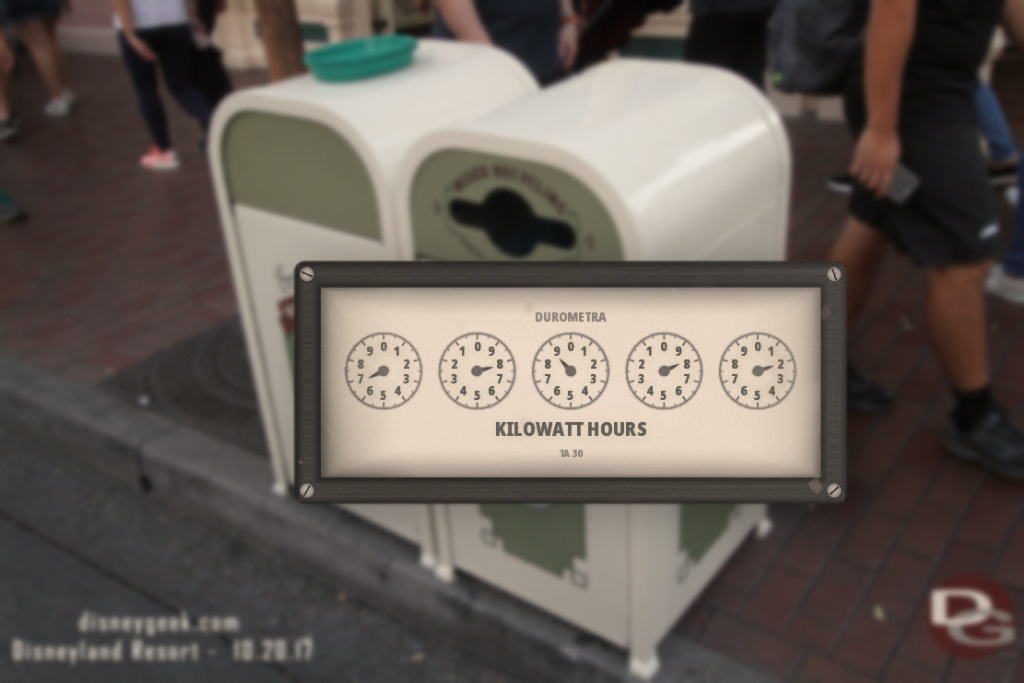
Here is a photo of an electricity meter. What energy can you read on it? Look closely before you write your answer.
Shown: 67882 kWh
